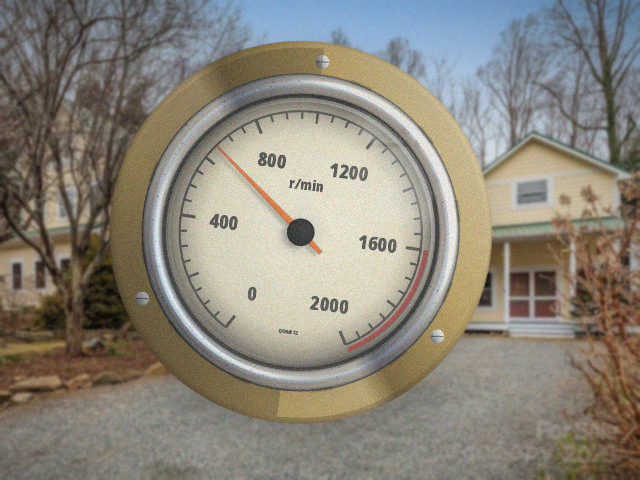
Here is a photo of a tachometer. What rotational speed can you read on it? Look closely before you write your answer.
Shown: 650 rpm
